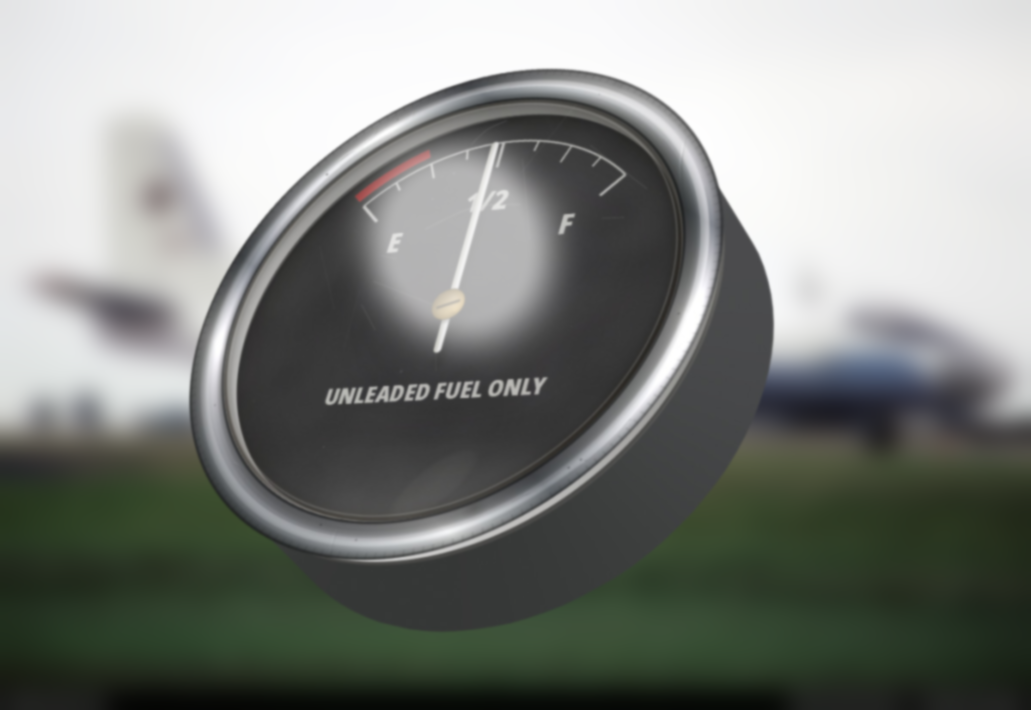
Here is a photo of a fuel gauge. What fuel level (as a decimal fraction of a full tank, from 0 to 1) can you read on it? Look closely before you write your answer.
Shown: 0.5
